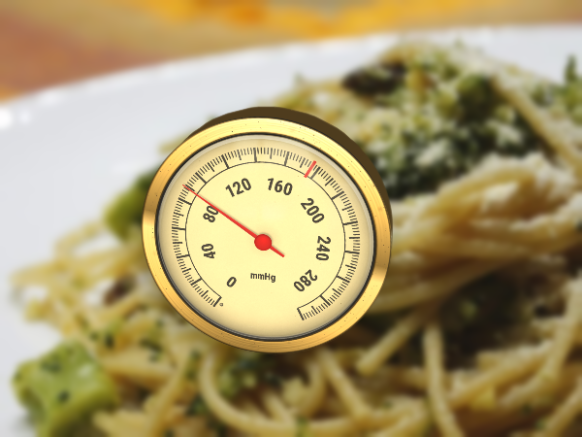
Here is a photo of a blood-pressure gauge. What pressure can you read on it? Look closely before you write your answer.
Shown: 90 mmHg
